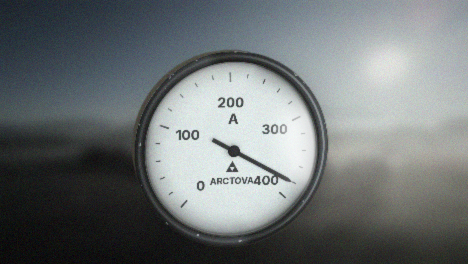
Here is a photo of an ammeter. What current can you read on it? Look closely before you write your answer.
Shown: 380 A
